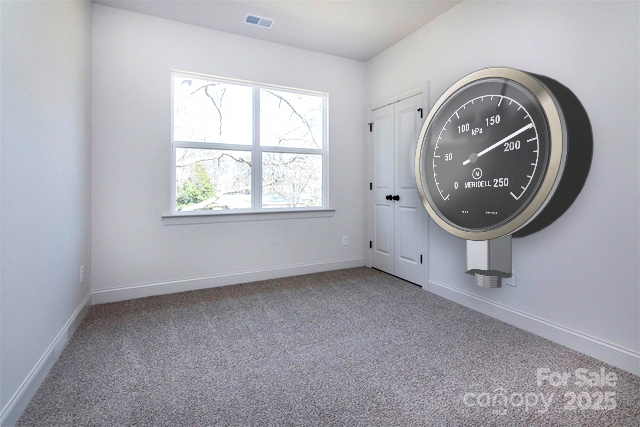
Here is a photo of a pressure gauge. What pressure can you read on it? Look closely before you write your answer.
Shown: 190 kPa
